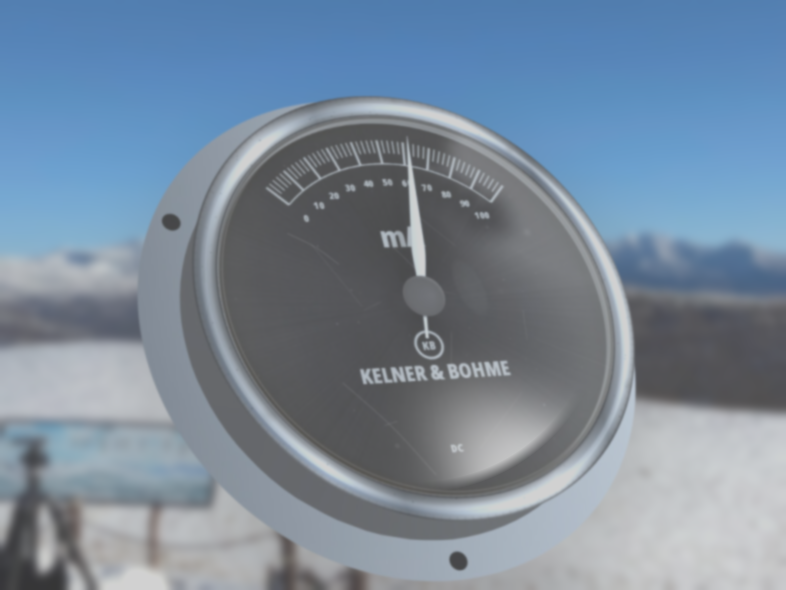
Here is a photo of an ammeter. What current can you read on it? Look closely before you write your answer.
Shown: 60 mA
